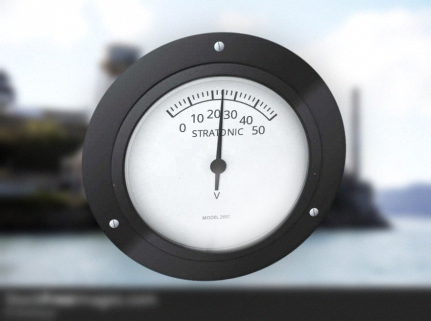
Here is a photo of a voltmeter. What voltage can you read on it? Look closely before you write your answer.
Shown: 24 V
